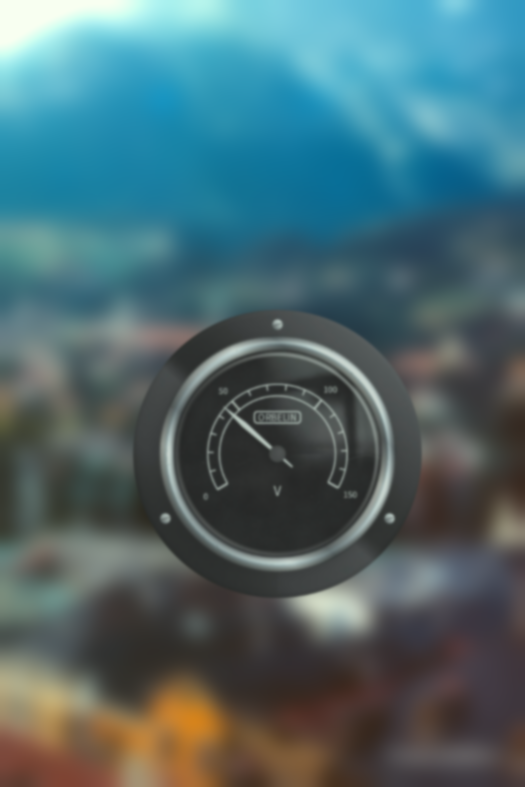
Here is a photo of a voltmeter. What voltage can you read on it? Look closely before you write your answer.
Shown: 45 V
